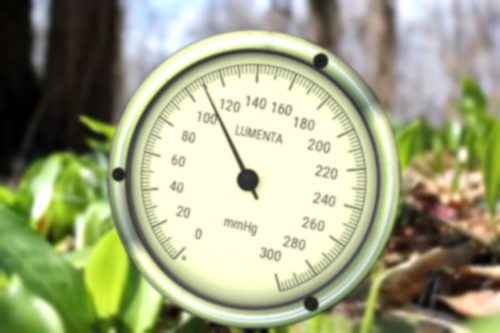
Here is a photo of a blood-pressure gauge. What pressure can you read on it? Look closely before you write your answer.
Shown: 110 mmHg
